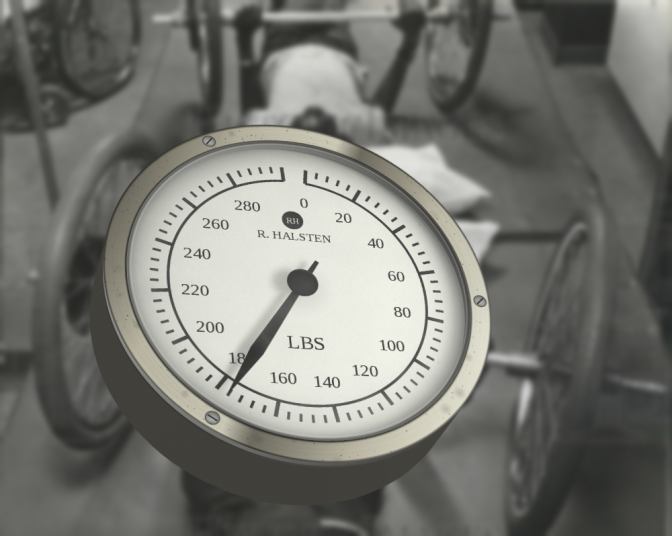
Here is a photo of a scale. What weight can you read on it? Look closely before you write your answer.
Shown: 176 lb
